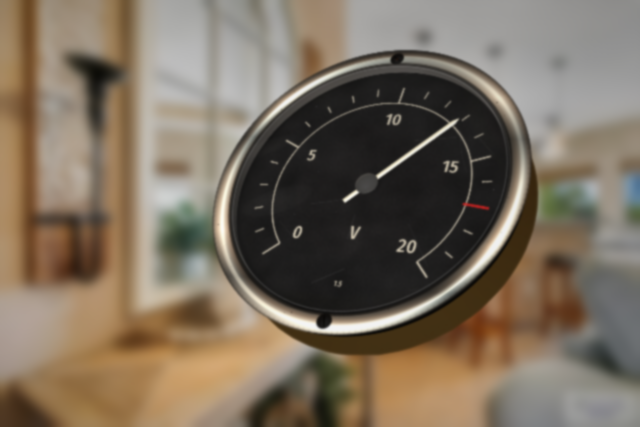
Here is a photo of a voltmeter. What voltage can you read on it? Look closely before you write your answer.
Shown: 13 V
